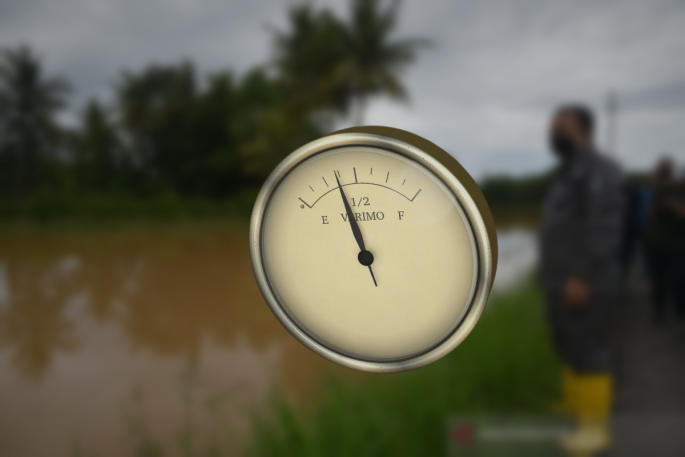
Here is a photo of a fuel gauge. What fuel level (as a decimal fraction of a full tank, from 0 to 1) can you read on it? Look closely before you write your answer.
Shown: 0.375
